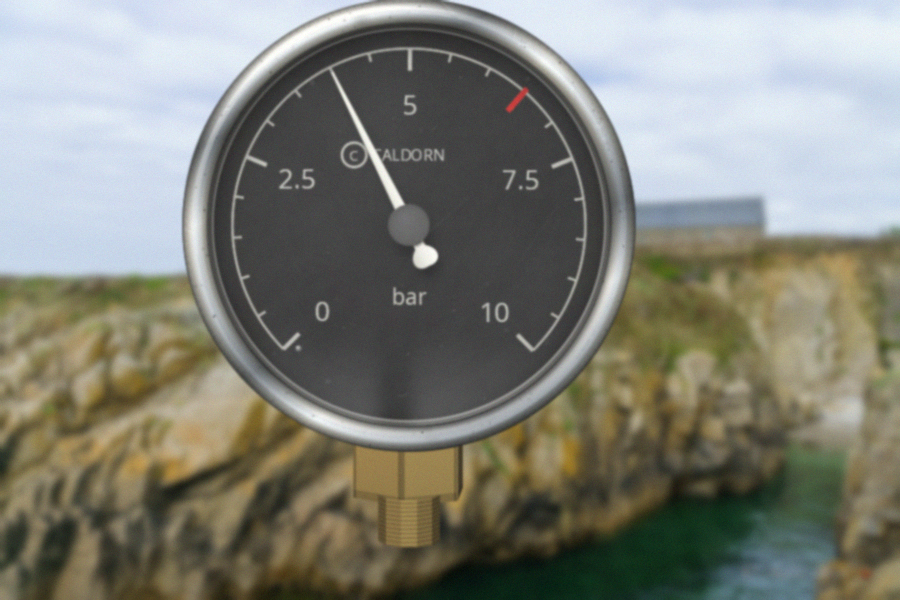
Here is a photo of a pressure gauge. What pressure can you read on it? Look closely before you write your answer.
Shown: 4 bar
